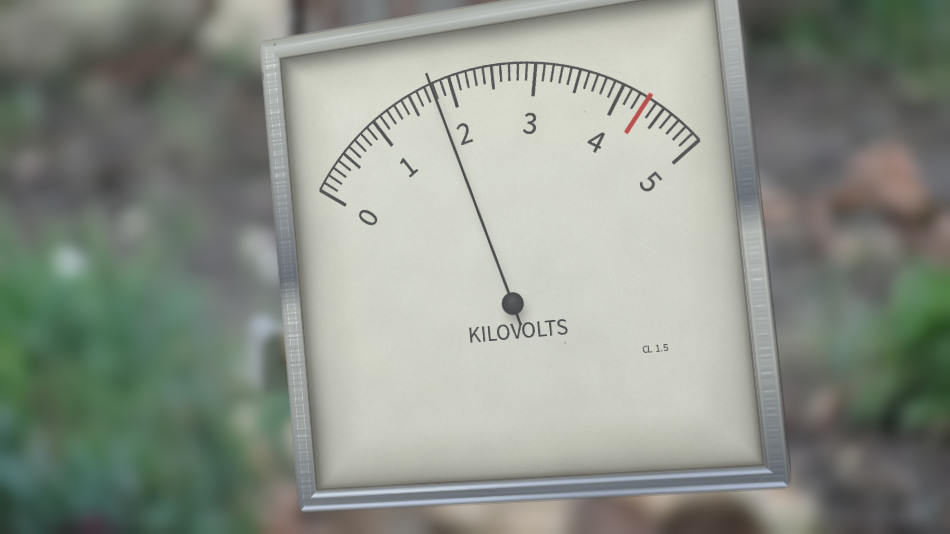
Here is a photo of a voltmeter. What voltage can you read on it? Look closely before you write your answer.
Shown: 1.8 kV
